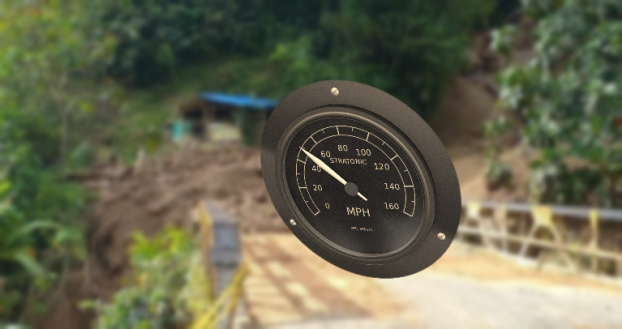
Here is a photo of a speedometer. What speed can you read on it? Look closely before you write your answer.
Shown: 50 mph
